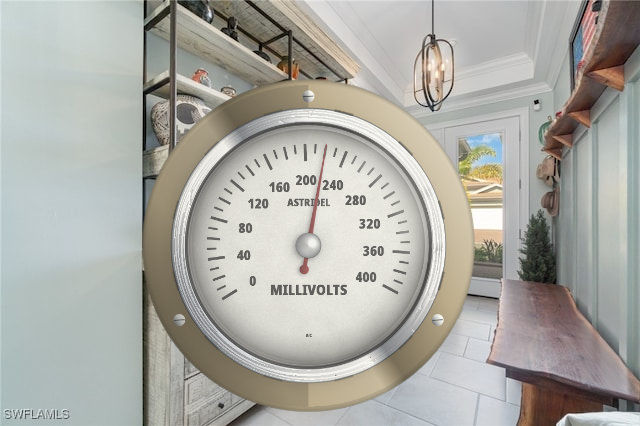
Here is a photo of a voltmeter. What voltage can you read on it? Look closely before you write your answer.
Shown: 220 mV
